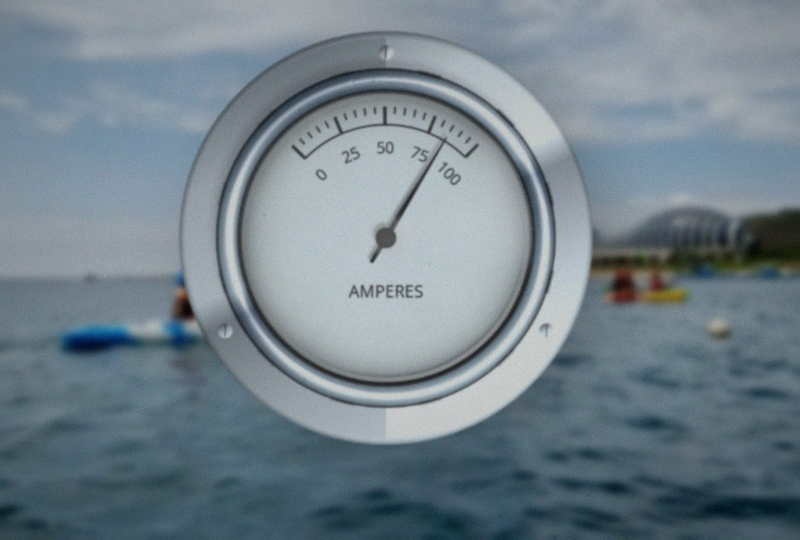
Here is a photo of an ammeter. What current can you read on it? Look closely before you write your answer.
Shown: 85 A
